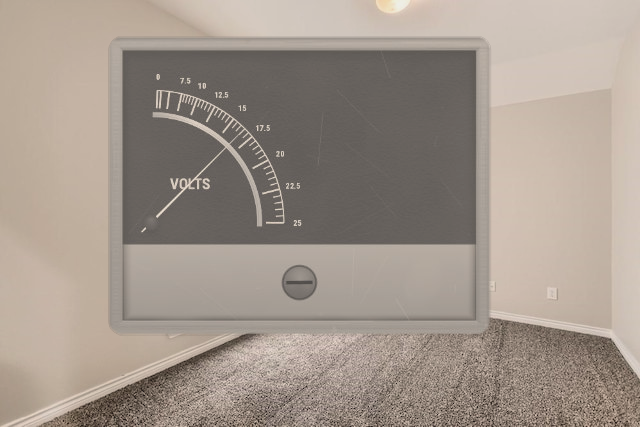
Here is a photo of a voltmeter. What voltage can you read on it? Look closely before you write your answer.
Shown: 16.5 V
